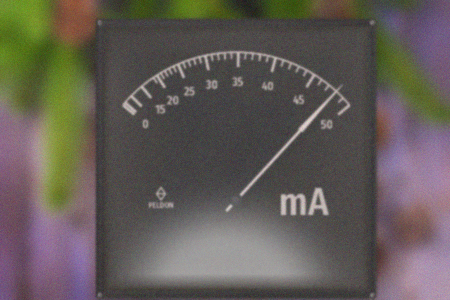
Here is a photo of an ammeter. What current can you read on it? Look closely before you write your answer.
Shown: 48 mA
